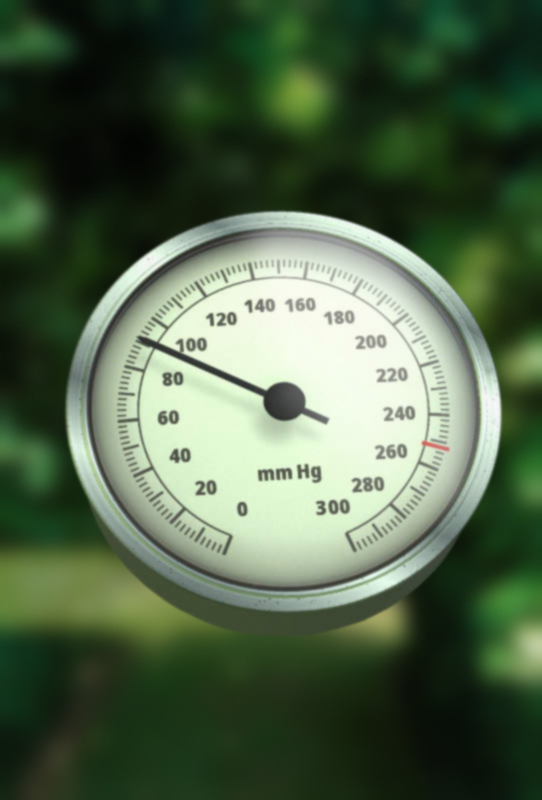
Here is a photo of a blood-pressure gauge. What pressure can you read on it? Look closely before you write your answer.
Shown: 90 mmHg
